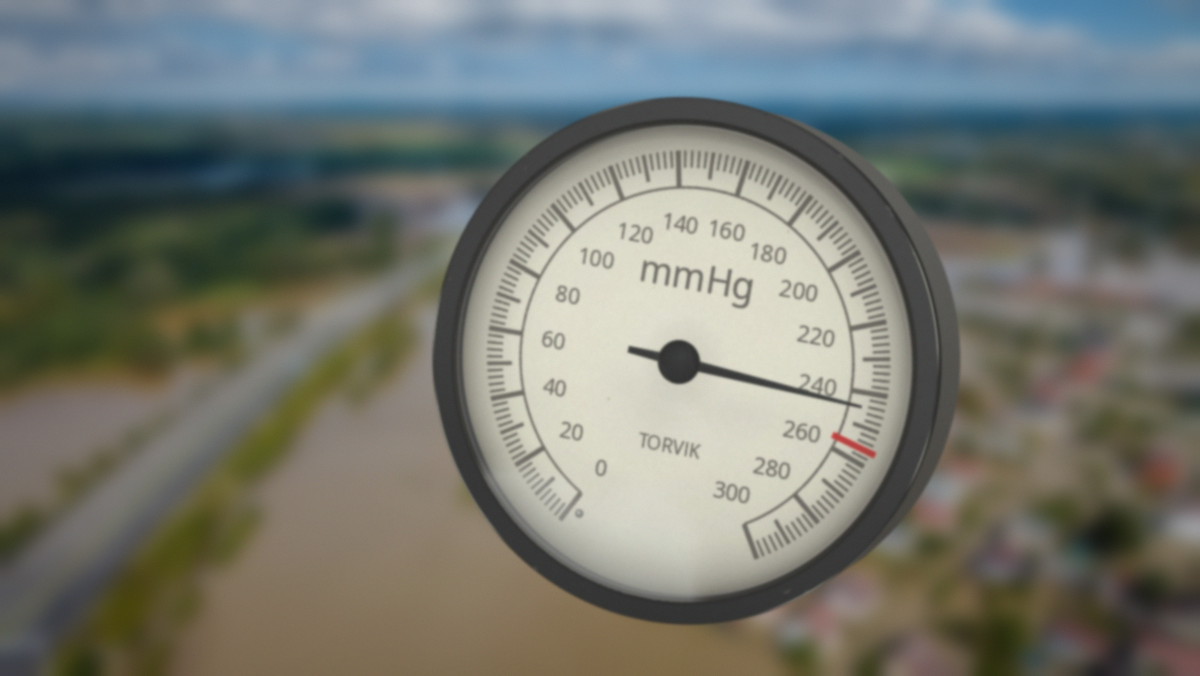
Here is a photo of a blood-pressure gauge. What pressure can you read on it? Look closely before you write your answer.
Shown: 244 mmHg
